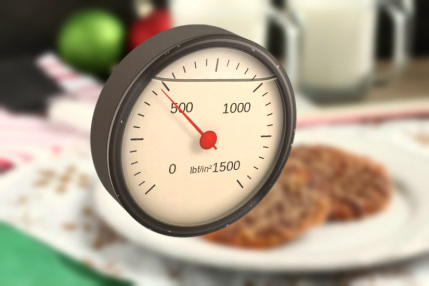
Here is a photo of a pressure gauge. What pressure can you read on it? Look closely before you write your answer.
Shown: 475 psi
